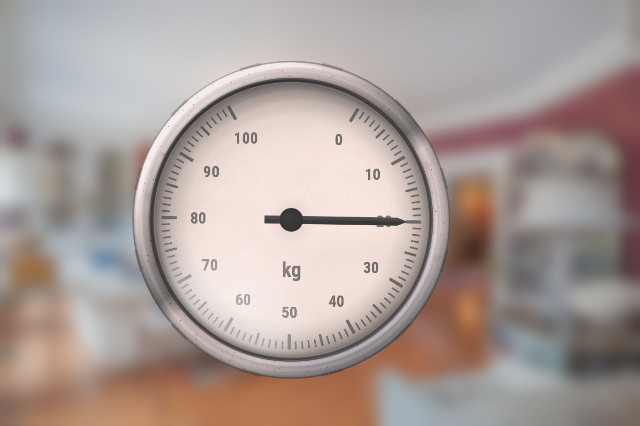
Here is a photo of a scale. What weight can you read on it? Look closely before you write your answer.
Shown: 20 kg
